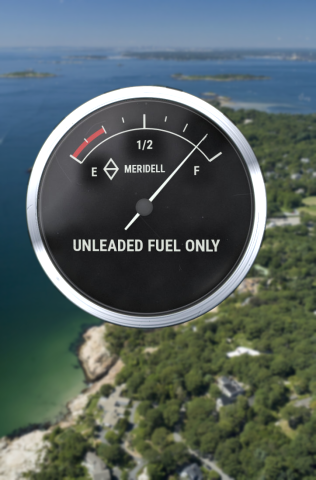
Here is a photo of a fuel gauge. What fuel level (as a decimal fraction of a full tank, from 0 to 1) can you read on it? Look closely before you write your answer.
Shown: 0.875
